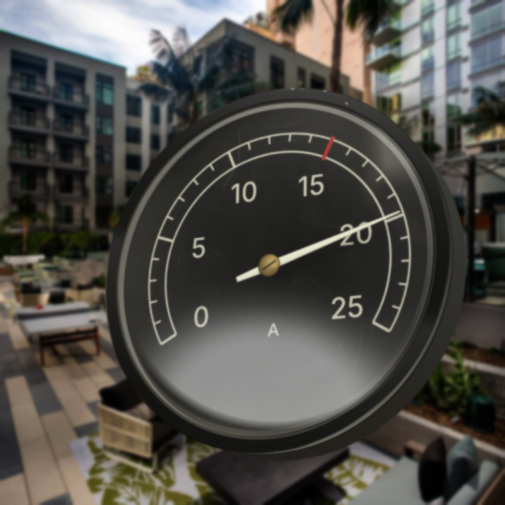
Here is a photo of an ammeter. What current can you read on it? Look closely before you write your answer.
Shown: 20 A
